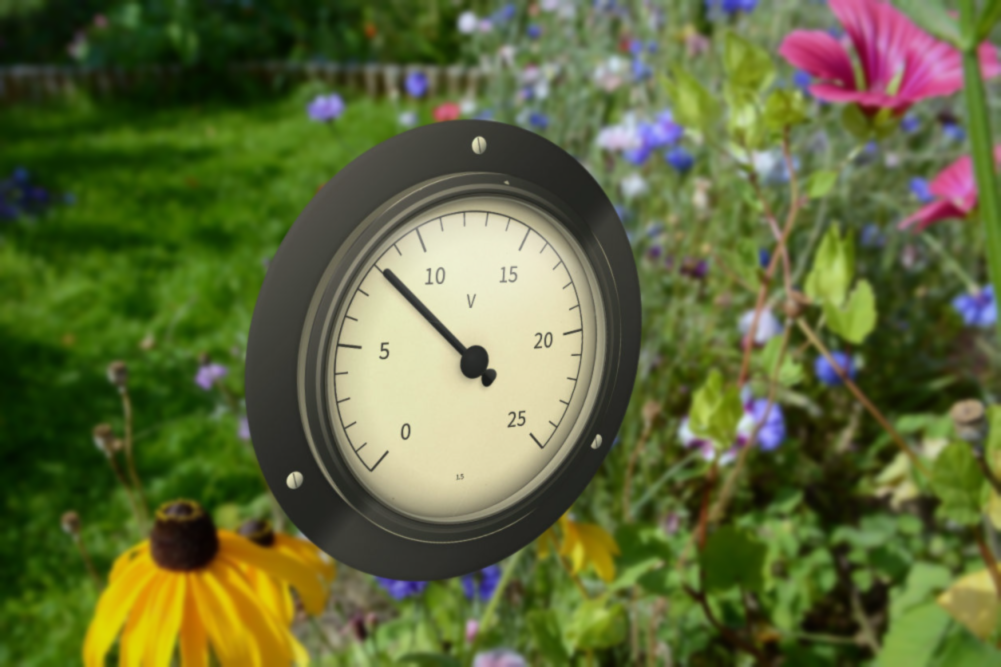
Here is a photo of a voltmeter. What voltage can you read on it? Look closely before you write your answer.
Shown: 8 V
